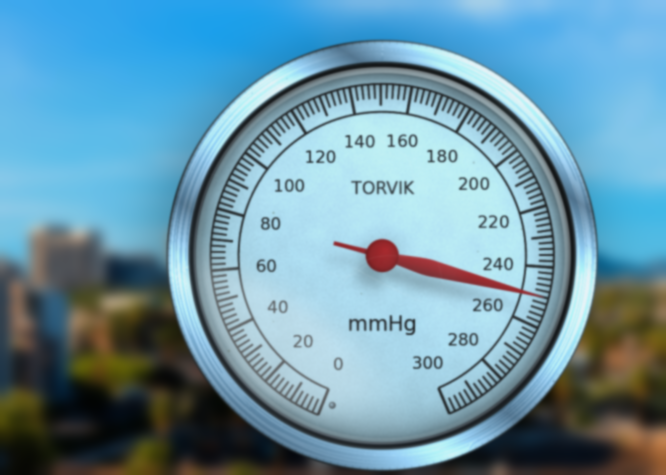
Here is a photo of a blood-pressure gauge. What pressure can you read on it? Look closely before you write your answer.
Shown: 250 mmHg
